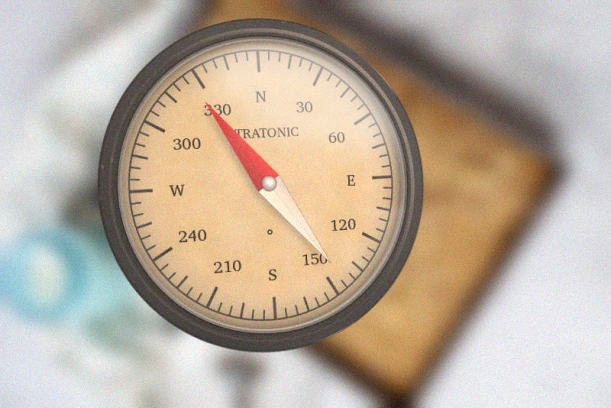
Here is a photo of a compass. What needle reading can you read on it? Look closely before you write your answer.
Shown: 325 °
